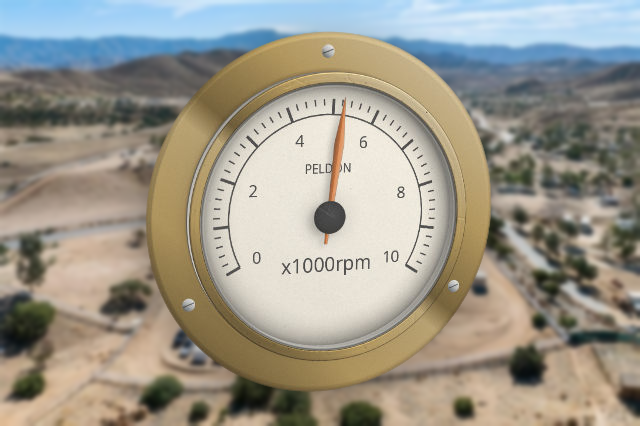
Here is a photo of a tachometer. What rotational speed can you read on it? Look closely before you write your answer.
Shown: 5200 rpm
